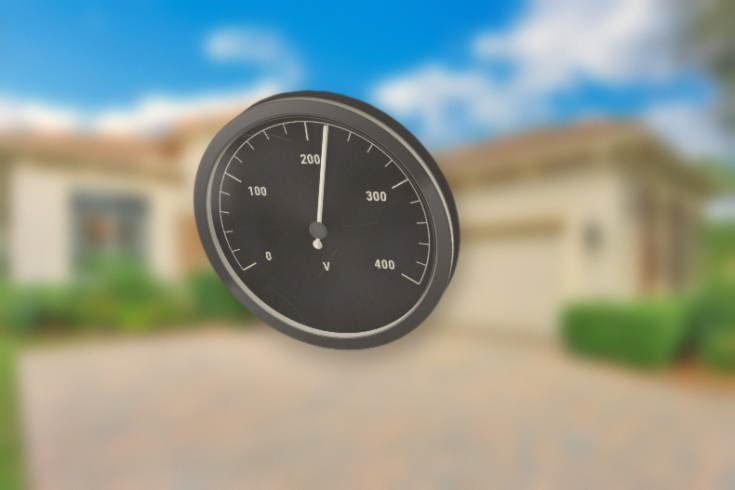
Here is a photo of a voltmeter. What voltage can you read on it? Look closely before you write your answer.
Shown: 220 V
